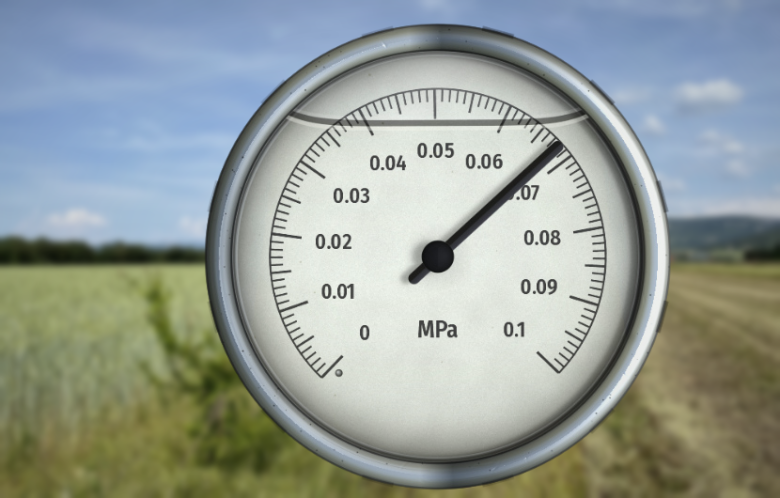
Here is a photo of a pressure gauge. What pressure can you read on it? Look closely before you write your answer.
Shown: 0.068 MPa
